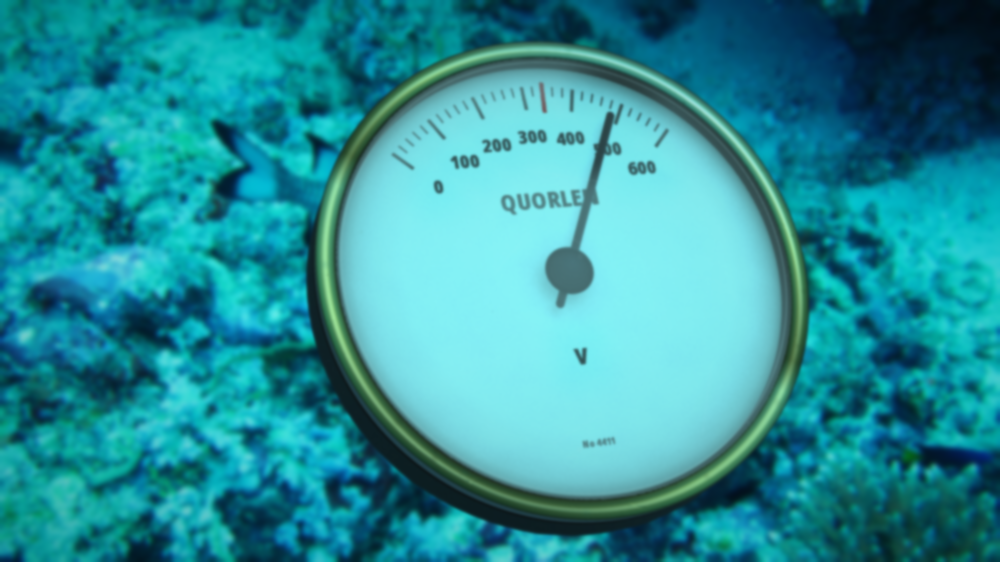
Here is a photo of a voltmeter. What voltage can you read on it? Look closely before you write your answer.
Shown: 480 V
